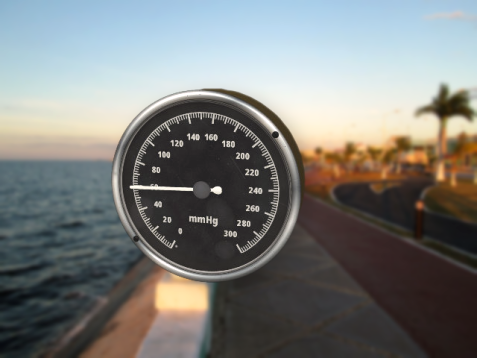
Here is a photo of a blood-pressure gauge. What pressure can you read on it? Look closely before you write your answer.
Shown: 60 mmHg
